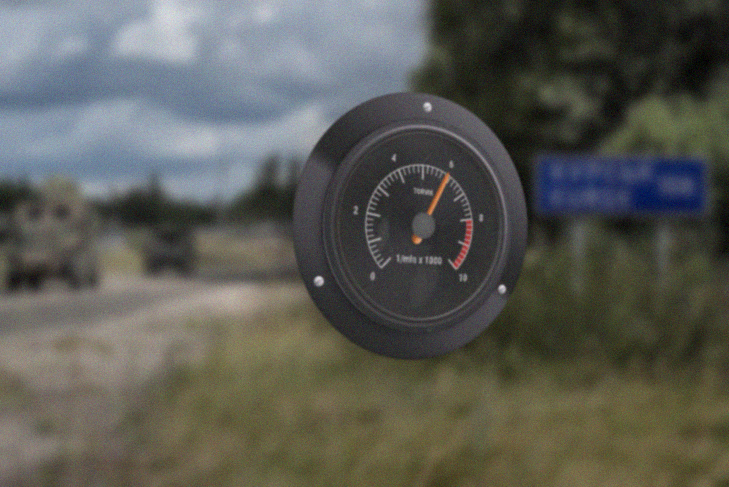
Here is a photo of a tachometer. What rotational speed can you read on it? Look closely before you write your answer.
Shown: 6000 rpm
